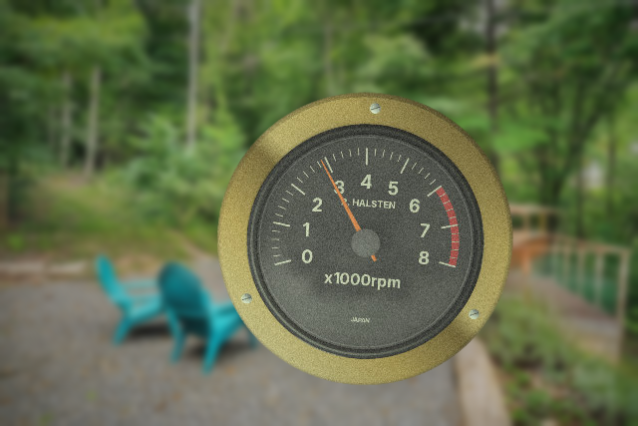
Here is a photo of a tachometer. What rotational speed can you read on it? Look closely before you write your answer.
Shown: 2900 rpm
